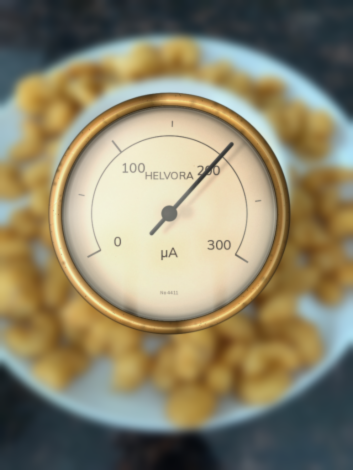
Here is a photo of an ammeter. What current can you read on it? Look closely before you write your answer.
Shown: 200 µA
